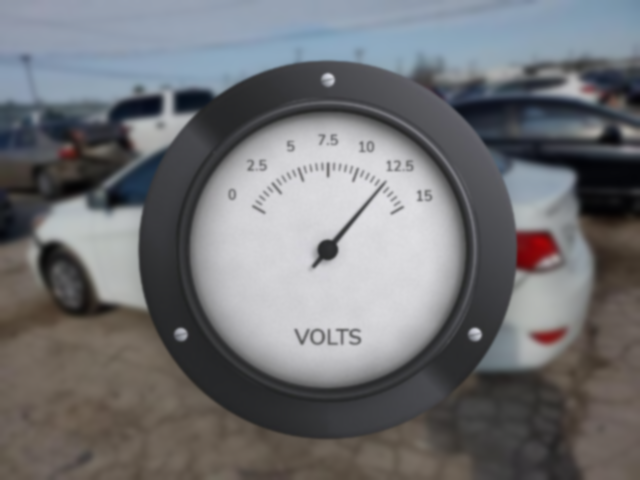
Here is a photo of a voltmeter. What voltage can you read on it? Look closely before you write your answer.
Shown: 12.5 V
